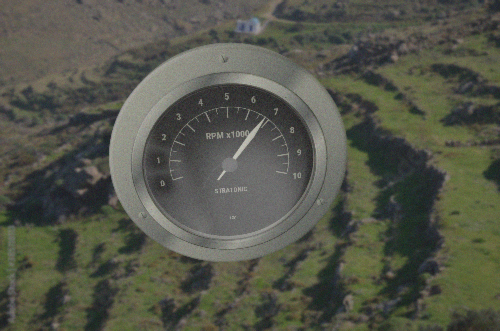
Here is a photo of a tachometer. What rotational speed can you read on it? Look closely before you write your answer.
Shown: 6750 rpm
